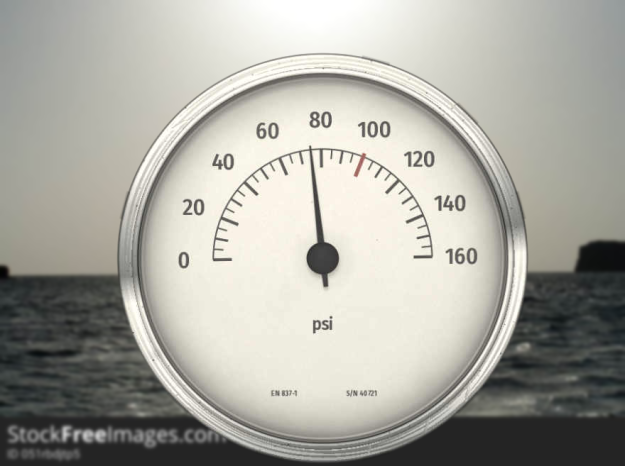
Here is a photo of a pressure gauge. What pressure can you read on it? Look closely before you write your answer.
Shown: 75 psi
